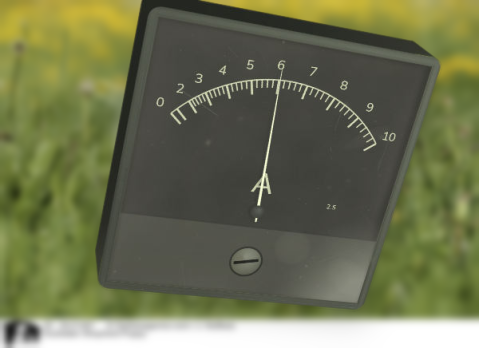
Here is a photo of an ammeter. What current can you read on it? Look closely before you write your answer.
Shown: 6 A
